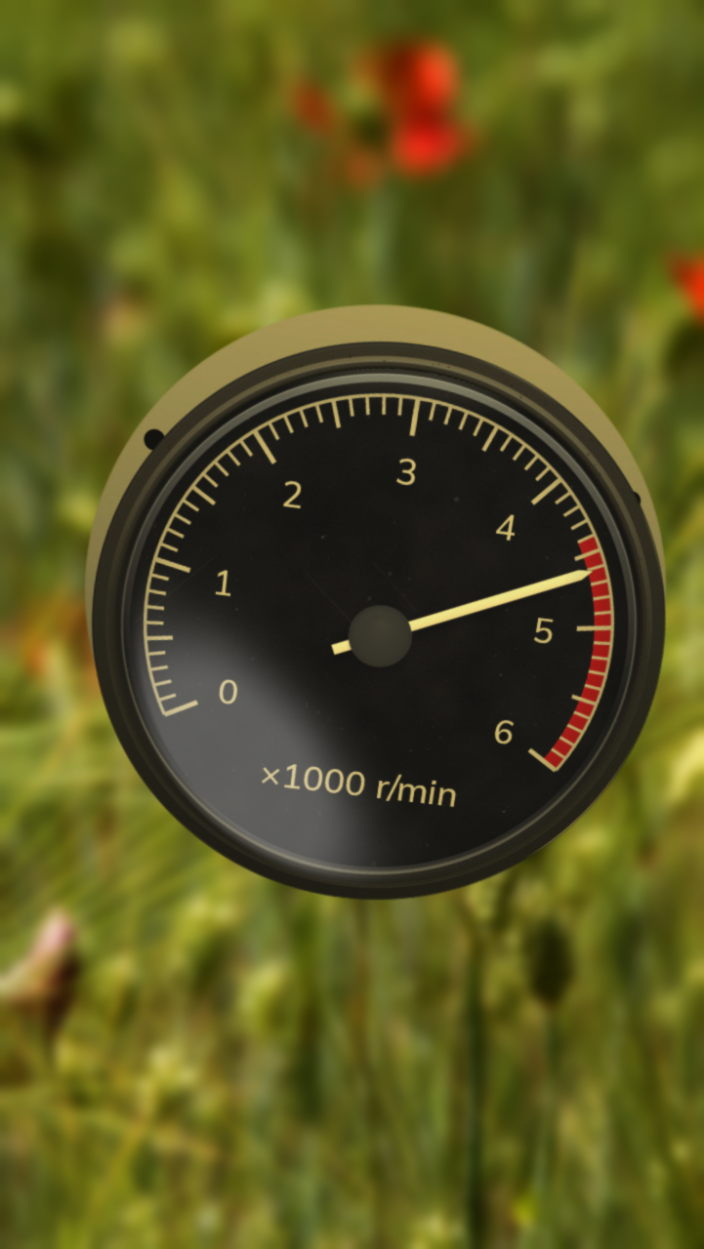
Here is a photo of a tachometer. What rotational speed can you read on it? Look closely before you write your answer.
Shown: 4600 rpm
